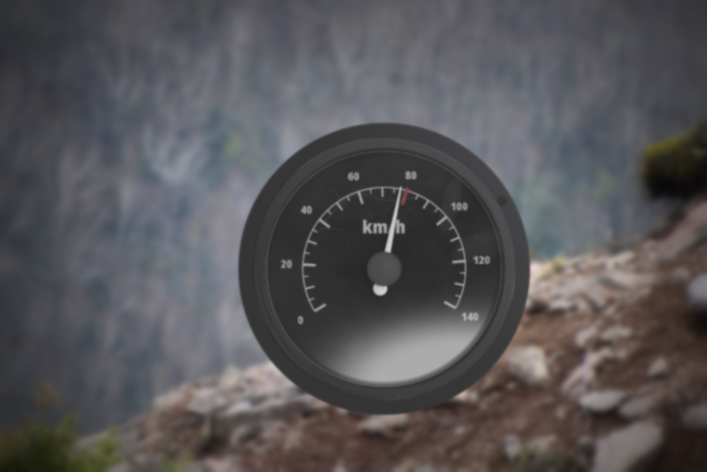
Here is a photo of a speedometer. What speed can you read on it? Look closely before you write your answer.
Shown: 77.5 km/h
